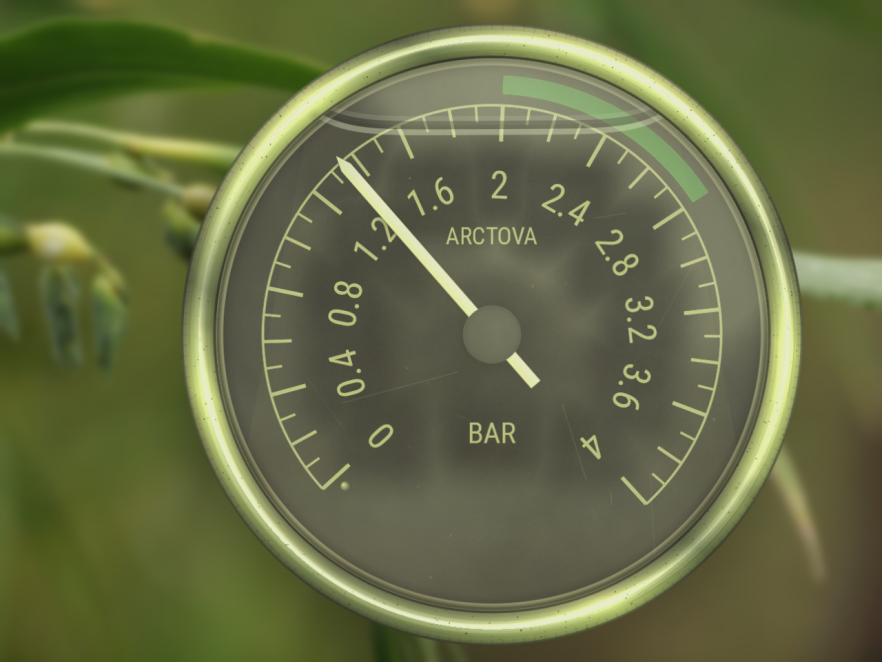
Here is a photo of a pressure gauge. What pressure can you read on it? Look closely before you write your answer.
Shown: 1.35 bar
